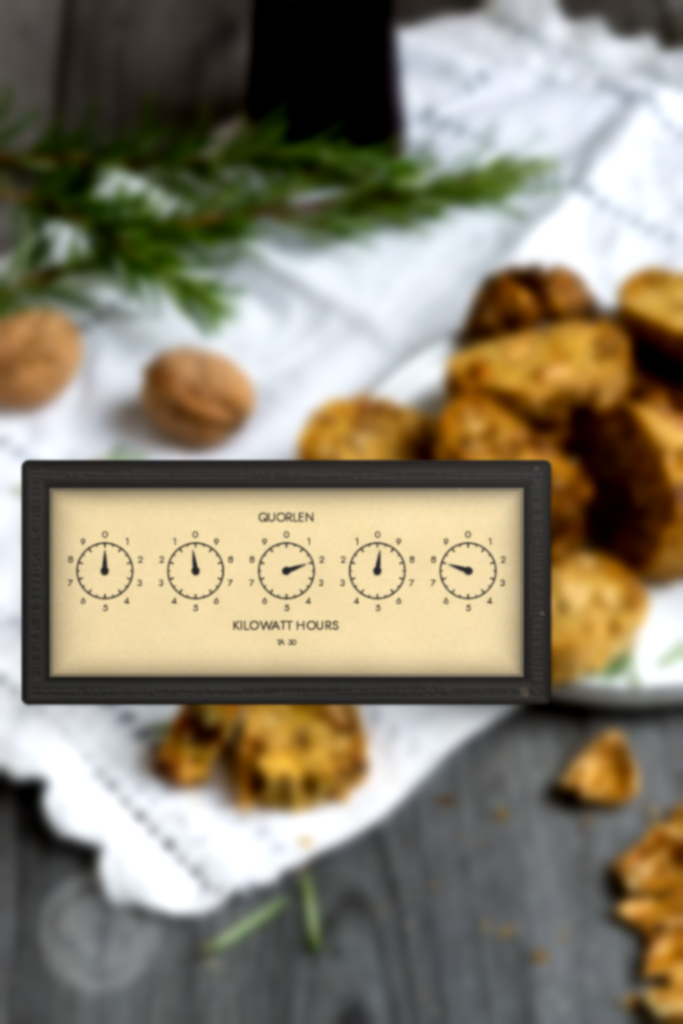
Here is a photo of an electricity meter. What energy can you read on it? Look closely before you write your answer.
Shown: 198 kWh
